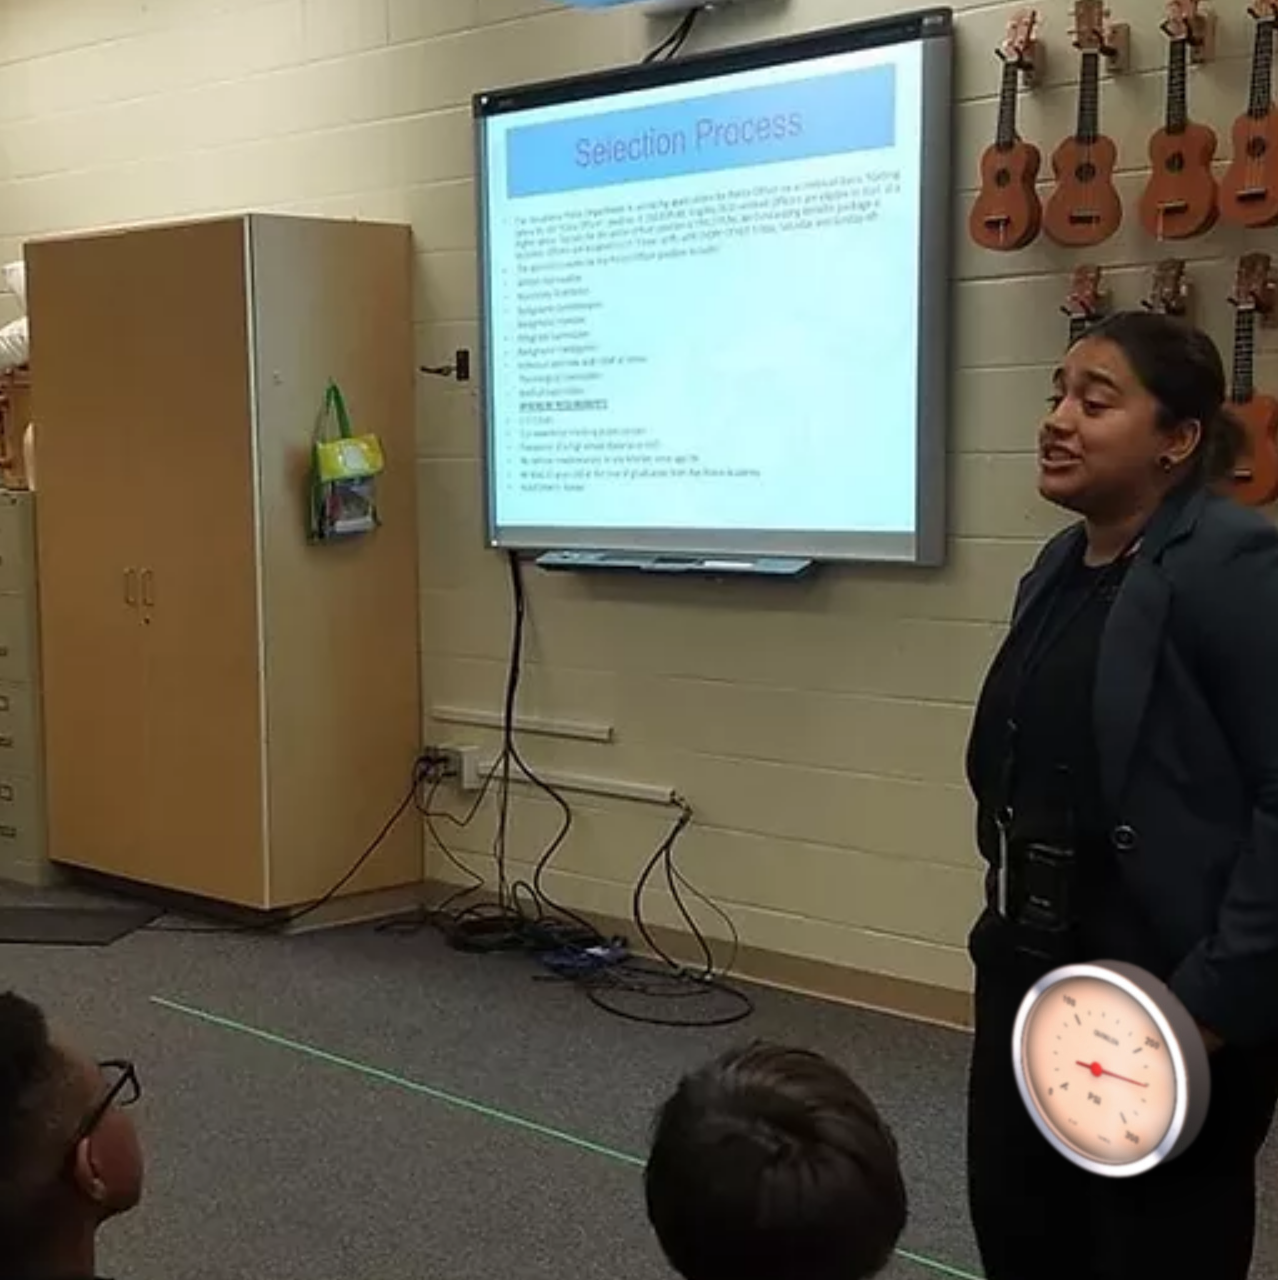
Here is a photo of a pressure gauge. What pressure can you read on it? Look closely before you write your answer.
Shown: 240 psi
